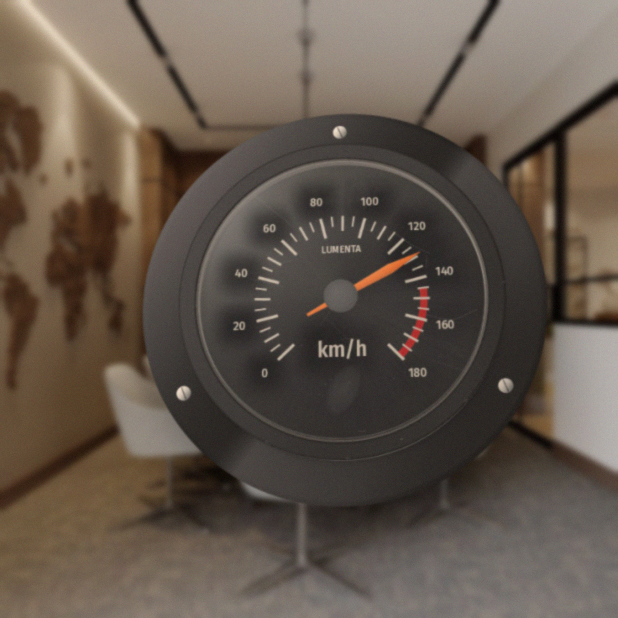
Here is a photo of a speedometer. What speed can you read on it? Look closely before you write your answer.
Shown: 130 km/h
